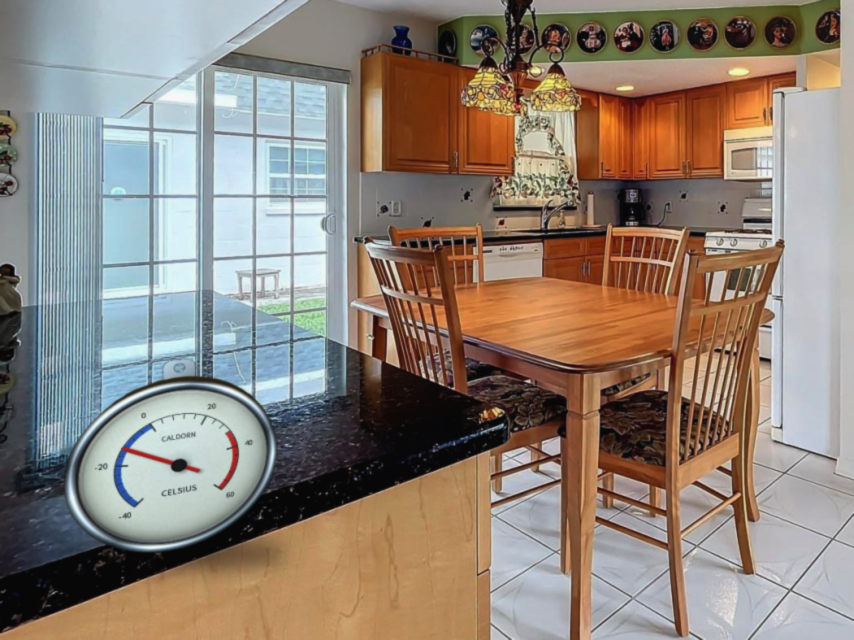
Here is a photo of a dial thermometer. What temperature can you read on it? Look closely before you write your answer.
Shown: -12 °C
